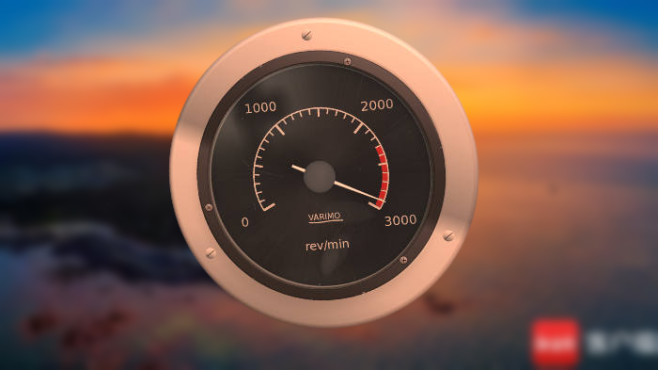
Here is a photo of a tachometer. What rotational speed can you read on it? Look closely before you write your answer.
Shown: 2900 rpm
